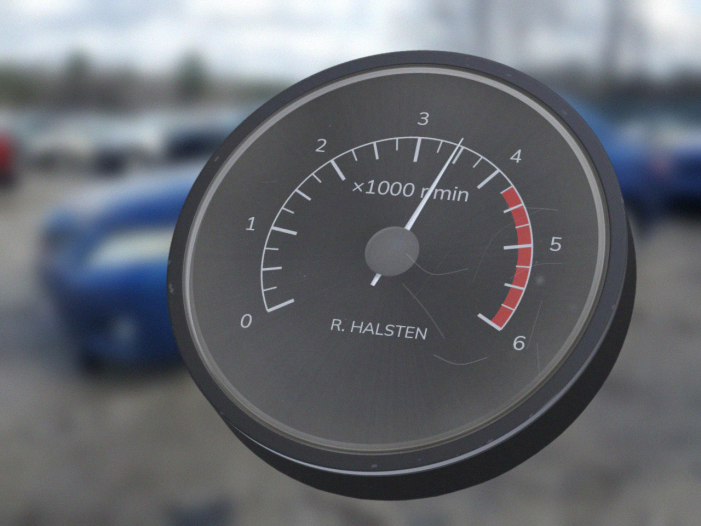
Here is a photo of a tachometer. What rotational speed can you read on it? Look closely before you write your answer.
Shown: 3500 rpm
